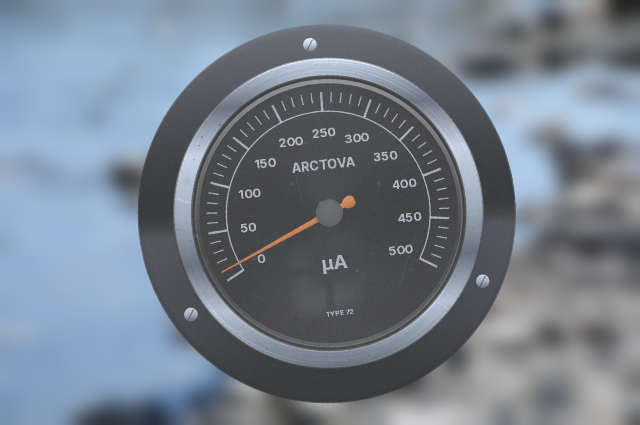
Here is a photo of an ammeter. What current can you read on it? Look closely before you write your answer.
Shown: 10 µA
